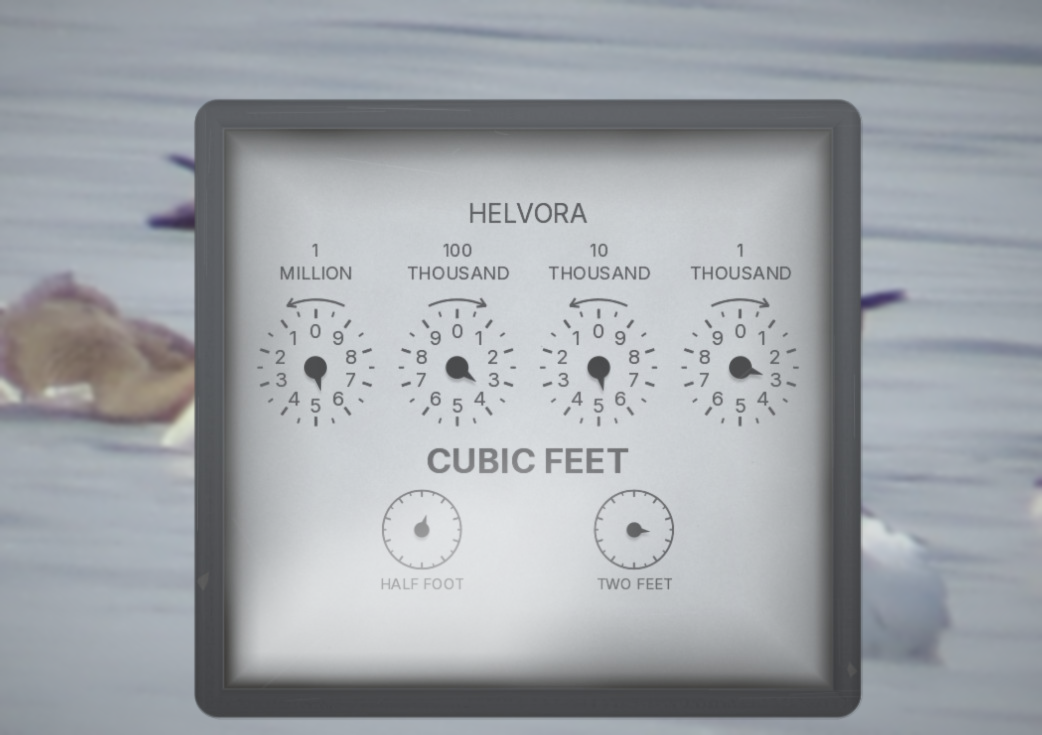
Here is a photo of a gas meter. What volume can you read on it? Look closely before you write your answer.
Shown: 535300 ft³
